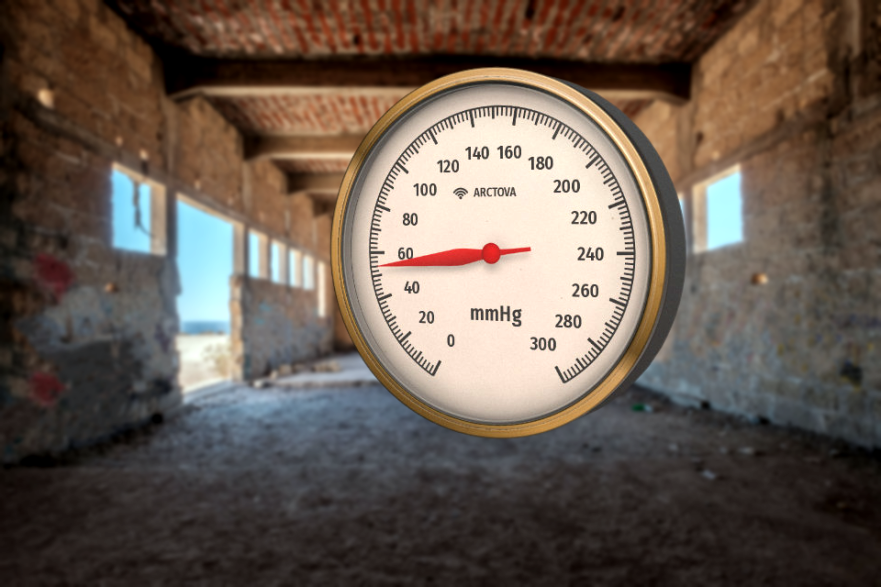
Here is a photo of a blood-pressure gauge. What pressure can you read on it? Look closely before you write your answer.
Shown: 54 mmHg
